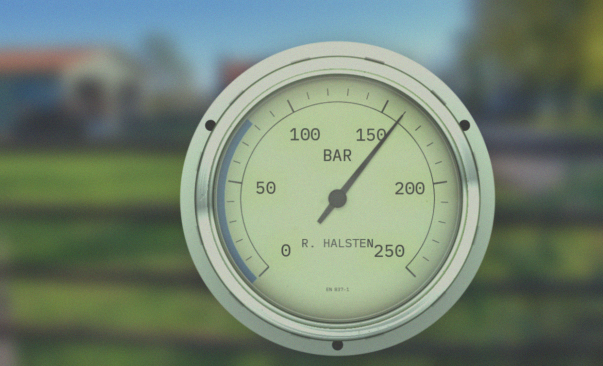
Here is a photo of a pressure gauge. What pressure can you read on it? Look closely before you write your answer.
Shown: 160 bar
